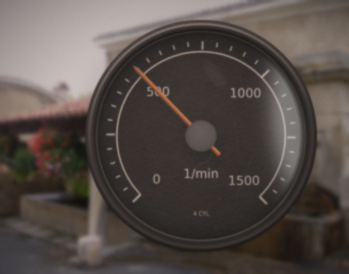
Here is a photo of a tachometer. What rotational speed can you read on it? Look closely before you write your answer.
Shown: 500 rpm
